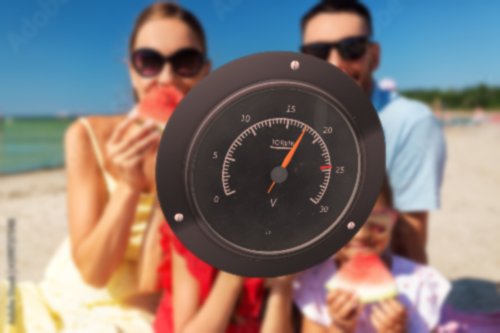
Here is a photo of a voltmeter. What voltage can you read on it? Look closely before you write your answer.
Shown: 17.5 V
